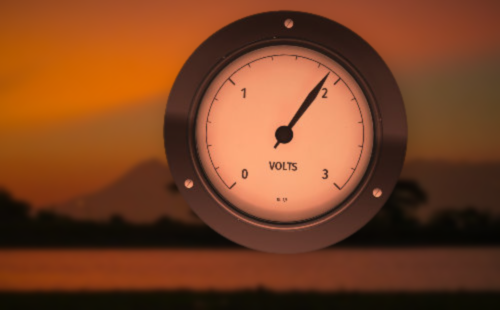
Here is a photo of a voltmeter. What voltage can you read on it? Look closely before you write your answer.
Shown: 1.9 V
